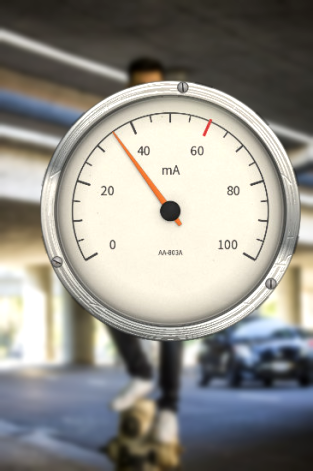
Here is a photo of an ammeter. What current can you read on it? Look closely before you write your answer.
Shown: 35 mA
